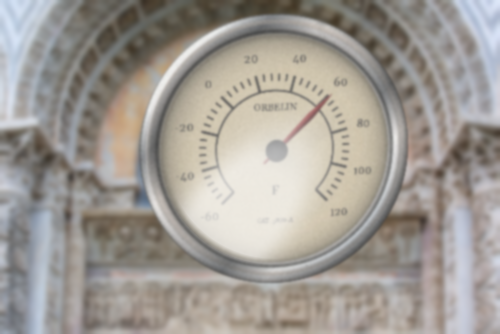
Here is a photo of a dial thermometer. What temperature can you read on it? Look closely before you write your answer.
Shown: 60 °F
